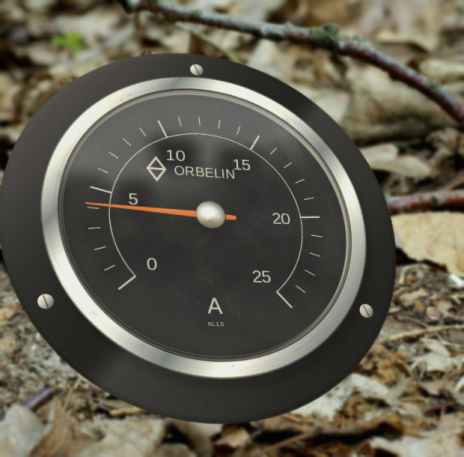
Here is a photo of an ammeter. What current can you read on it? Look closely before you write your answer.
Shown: 4 A
